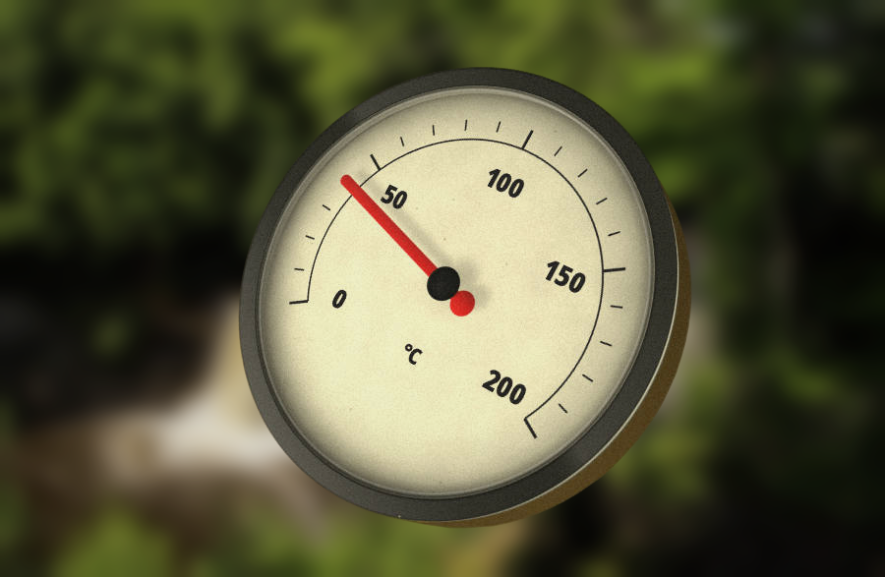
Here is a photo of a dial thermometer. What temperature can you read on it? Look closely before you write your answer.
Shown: 40 °C
